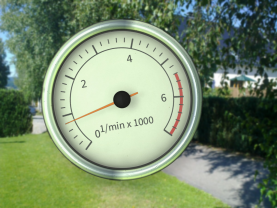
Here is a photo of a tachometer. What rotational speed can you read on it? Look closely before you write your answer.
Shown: 800 rpm
